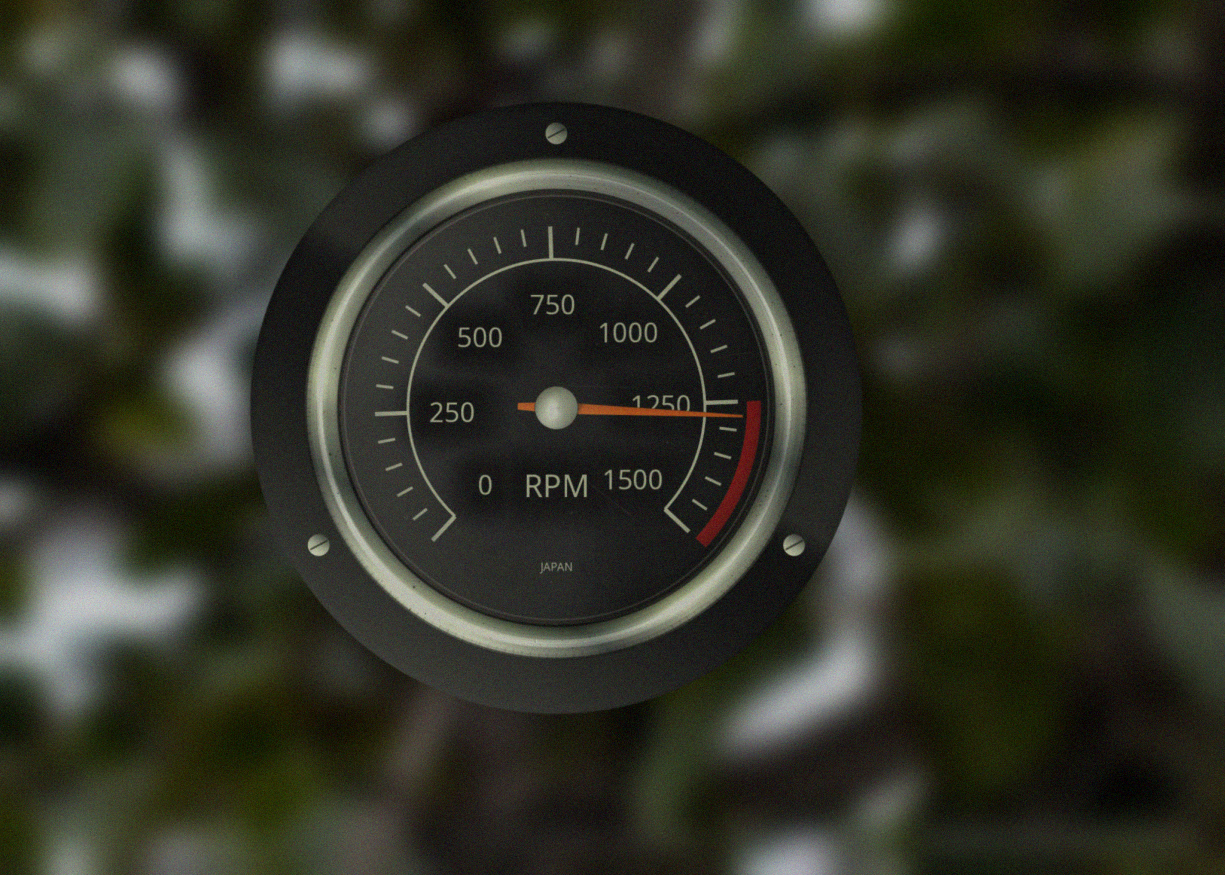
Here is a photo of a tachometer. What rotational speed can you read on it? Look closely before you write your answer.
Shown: 1275 rpm
